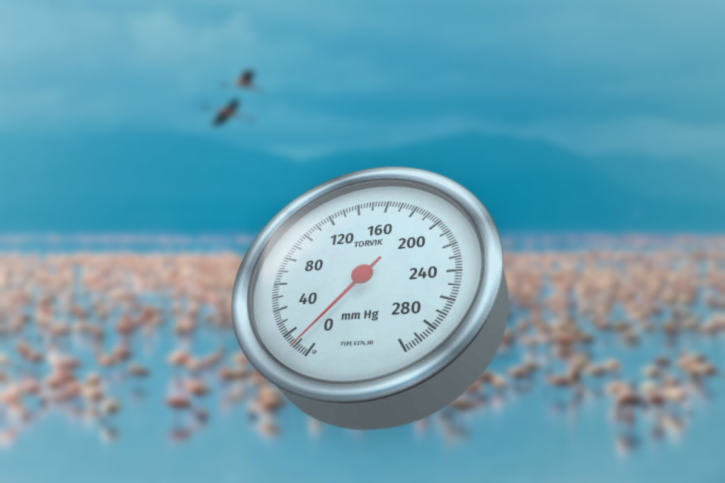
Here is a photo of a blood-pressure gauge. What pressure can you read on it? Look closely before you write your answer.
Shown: 10 mmHg
